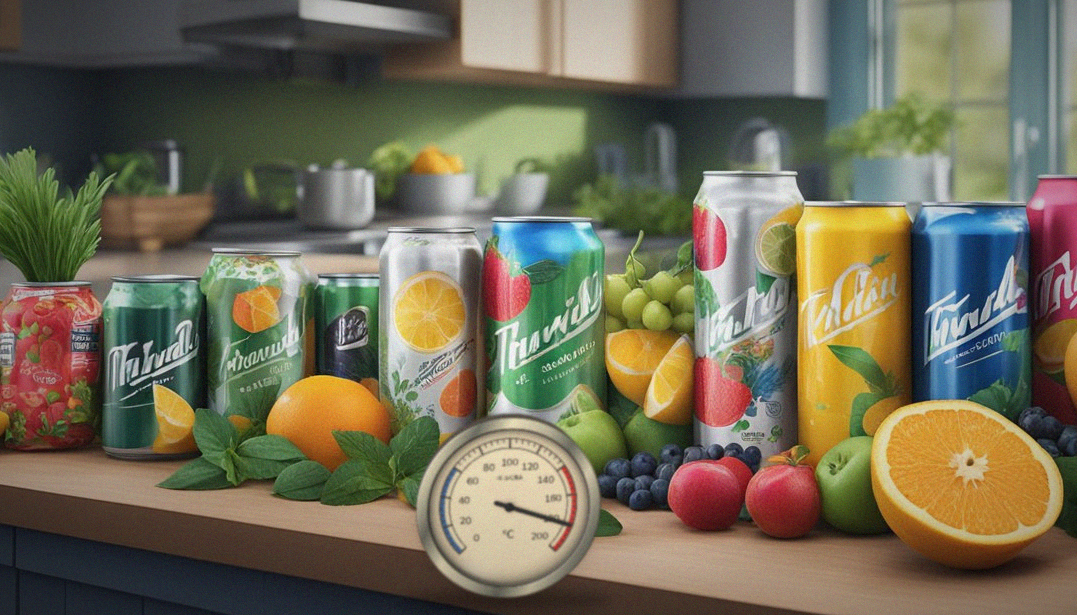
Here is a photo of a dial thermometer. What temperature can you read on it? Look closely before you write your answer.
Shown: 180 °C
